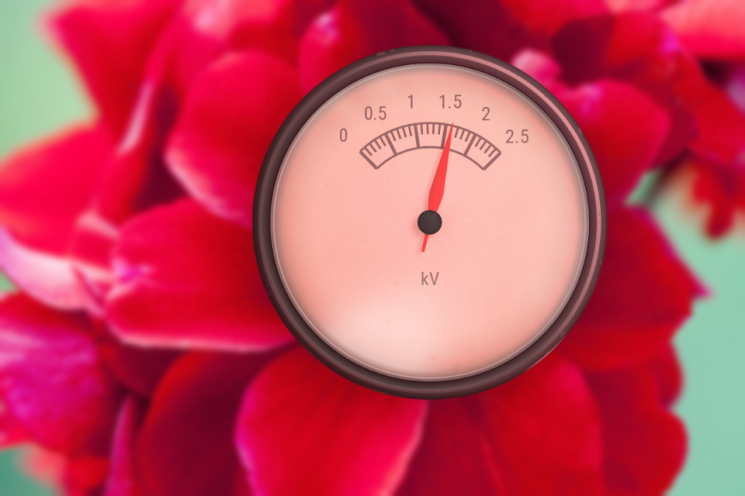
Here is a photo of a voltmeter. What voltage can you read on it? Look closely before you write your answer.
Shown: 1.6 kV
